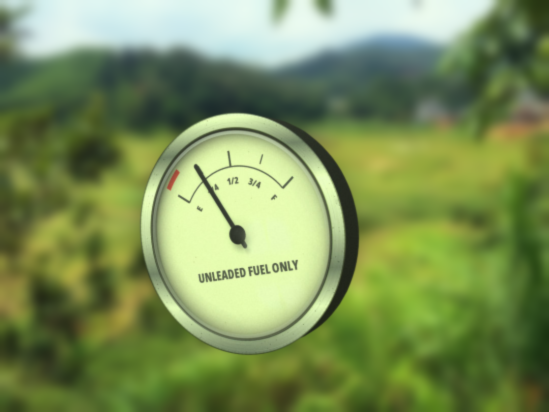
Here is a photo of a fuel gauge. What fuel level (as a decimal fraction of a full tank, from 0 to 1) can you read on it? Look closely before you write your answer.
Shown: 0.25
